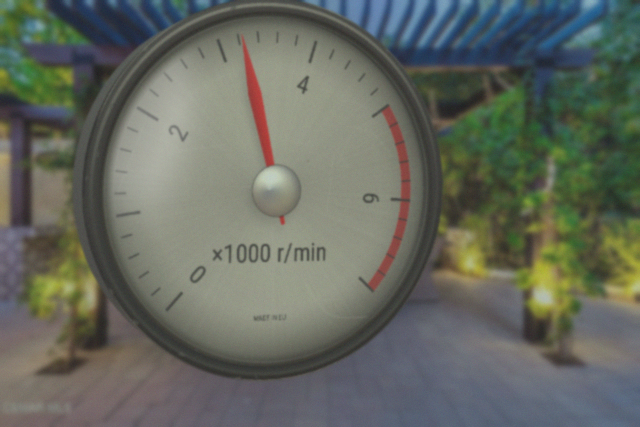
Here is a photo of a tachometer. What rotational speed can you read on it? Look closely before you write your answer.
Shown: 3200 rpm
